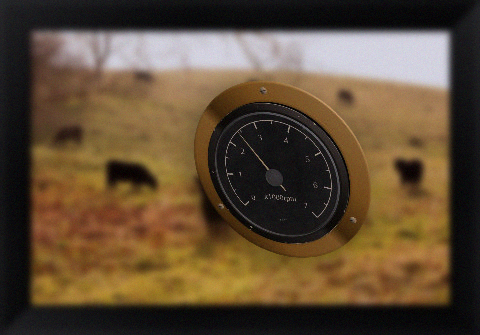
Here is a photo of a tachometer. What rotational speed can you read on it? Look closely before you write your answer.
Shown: 2500 rpm
